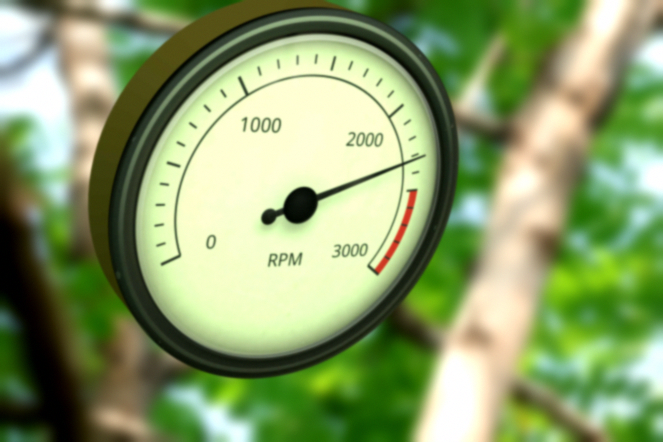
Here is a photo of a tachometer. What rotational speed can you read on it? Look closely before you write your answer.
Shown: 2300 rpm
